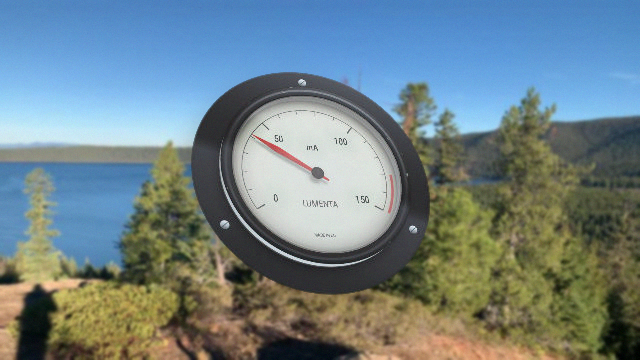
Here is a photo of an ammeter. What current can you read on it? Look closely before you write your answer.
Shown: 40 mA
